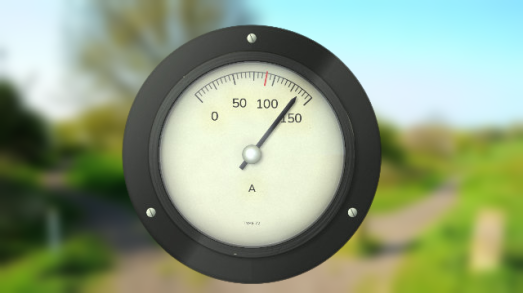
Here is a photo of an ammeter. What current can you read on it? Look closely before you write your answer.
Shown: 135 A
